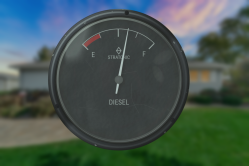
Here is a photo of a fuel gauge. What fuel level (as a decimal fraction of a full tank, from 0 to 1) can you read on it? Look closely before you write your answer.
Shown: 0.625
